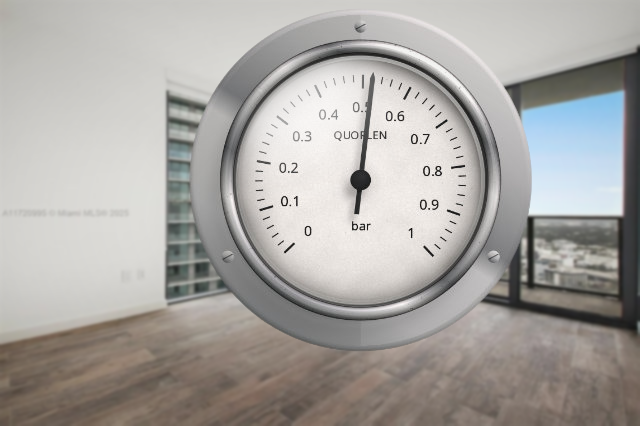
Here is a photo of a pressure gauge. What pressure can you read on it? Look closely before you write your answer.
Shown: 0.52 bar
